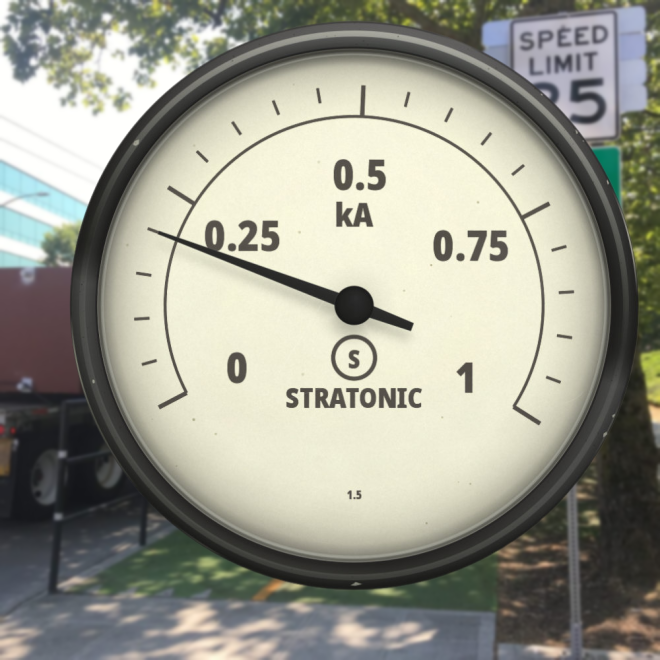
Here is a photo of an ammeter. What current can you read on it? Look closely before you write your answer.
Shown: 0.2 kA
